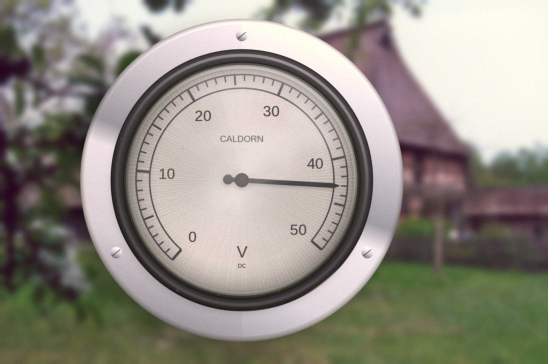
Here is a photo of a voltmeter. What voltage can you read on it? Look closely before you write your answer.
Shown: 43 V
